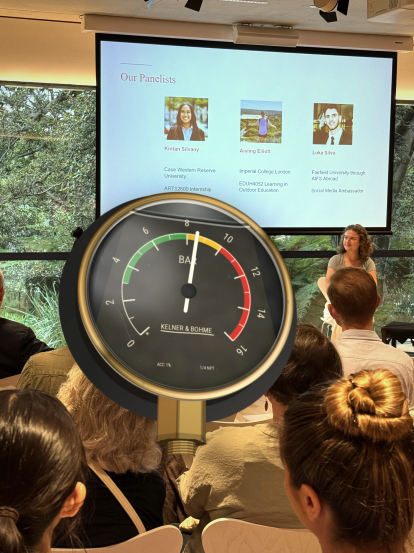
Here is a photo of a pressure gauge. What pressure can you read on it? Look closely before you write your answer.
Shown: 8.5 bar
